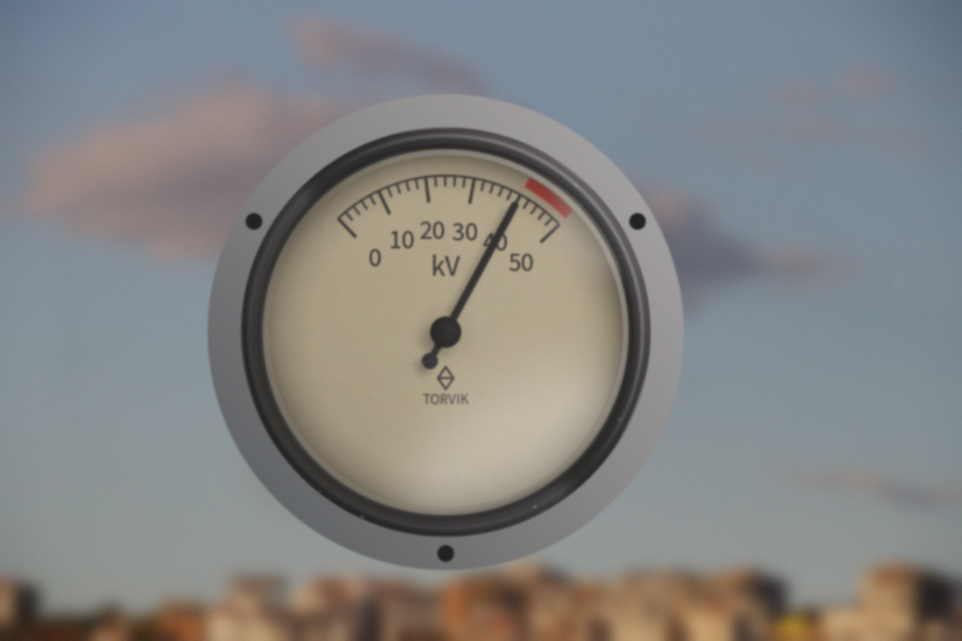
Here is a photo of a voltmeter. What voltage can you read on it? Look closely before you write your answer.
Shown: 40 kV
